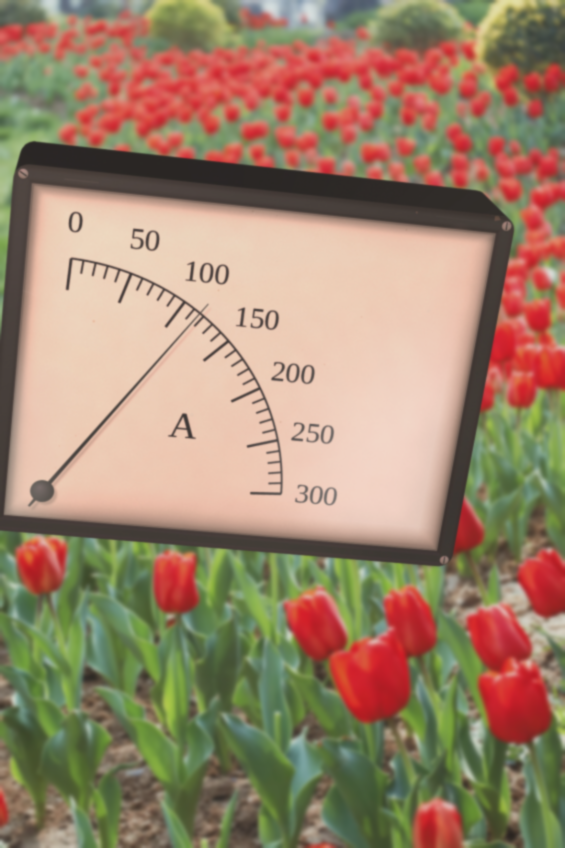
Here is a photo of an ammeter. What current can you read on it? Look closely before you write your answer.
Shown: 115 A
